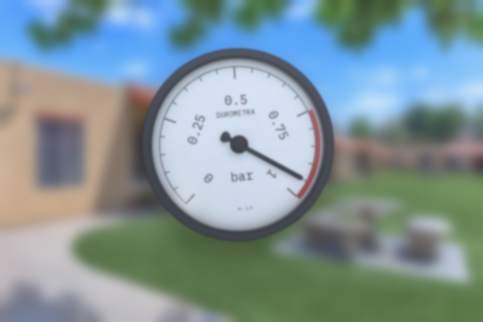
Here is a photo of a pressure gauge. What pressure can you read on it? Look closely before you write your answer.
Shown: 0.95 bar
